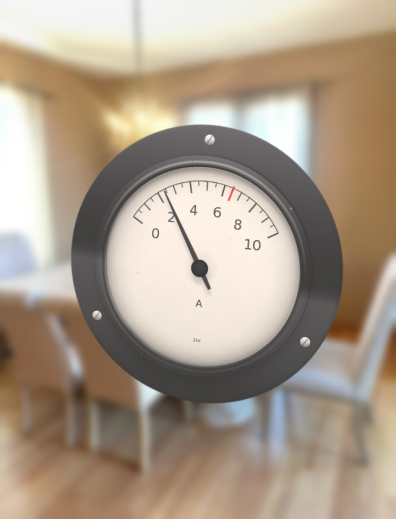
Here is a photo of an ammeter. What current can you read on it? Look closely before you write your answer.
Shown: 2.5 A
